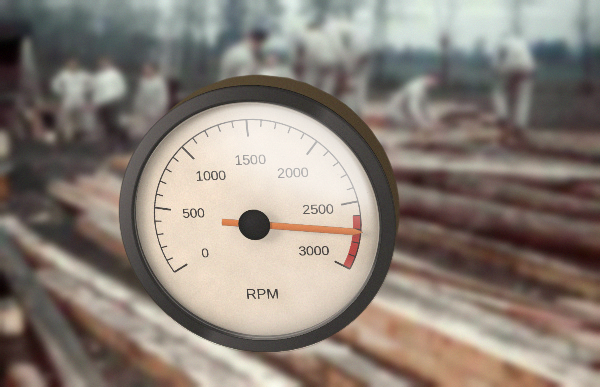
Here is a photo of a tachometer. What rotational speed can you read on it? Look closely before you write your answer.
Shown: 2700 rpm
